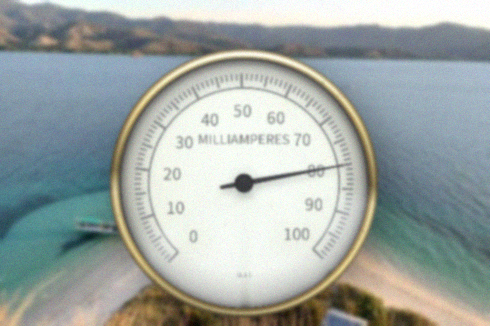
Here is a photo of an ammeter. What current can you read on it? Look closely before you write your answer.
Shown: 80 mA
